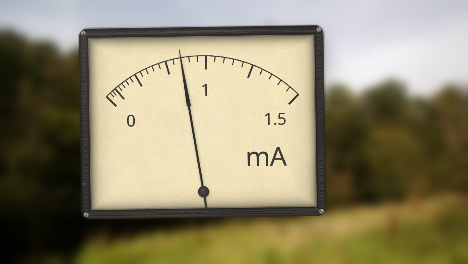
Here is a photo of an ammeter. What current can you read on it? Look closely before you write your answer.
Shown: 0.85 mA
